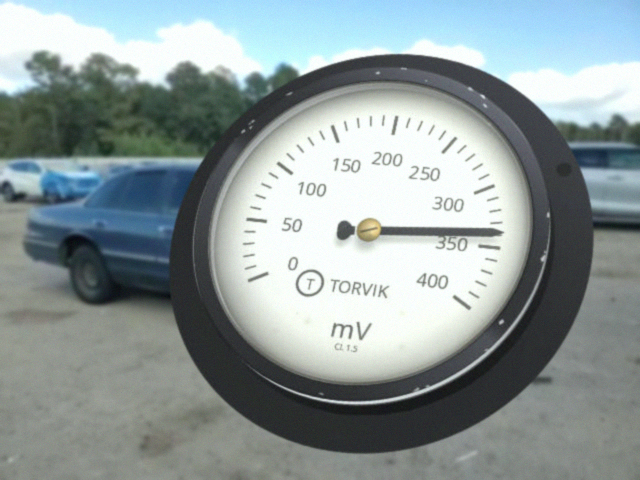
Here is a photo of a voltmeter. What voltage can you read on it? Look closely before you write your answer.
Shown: 340 mV
